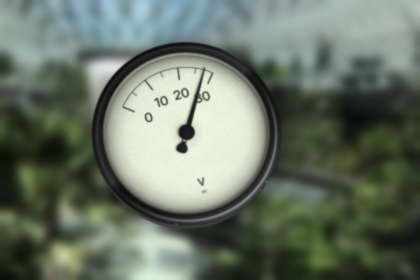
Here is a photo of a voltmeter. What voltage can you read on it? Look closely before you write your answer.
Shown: 27.5 V
